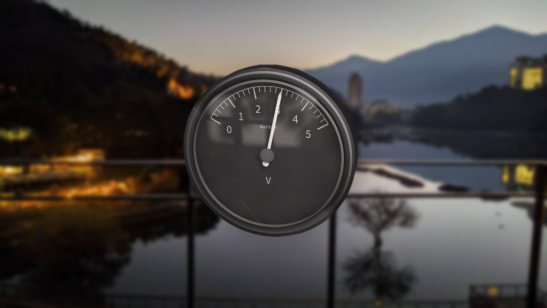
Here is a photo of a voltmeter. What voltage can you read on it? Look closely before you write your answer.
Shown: 3 V
